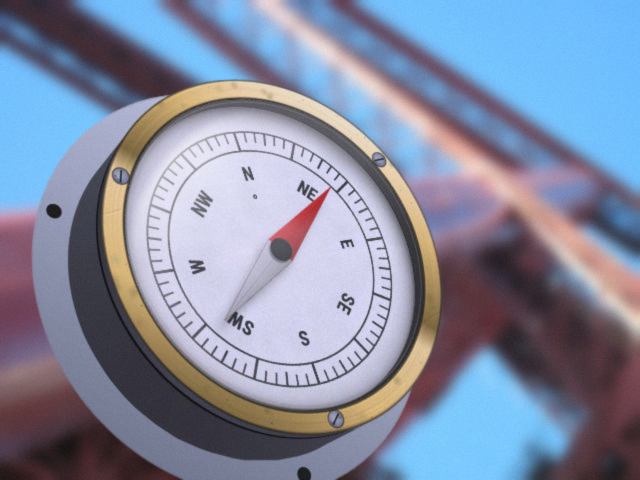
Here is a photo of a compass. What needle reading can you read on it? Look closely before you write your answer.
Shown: 55 °
